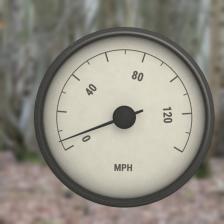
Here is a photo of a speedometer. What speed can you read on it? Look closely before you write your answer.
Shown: 5 mph
